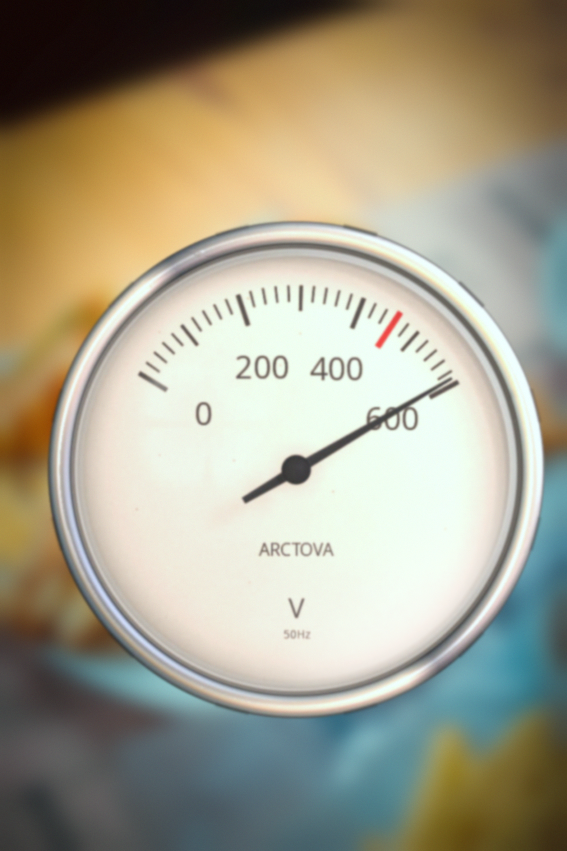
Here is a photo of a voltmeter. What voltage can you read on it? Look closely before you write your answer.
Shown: 590 V
